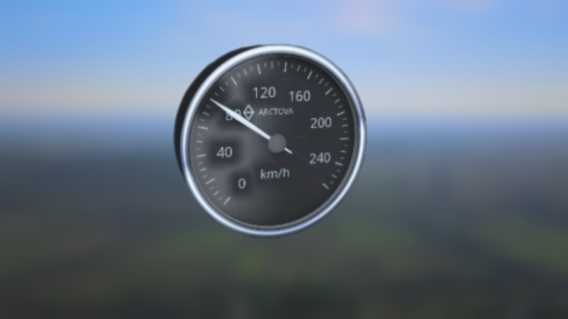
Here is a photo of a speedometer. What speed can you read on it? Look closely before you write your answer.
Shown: 80 km/h
